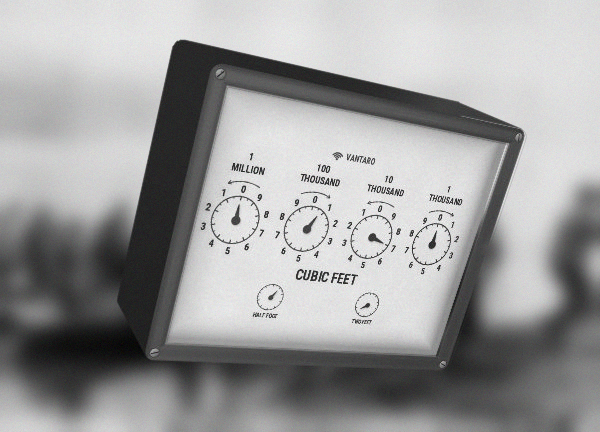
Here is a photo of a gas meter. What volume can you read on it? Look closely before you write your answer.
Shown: 7000 ft³
